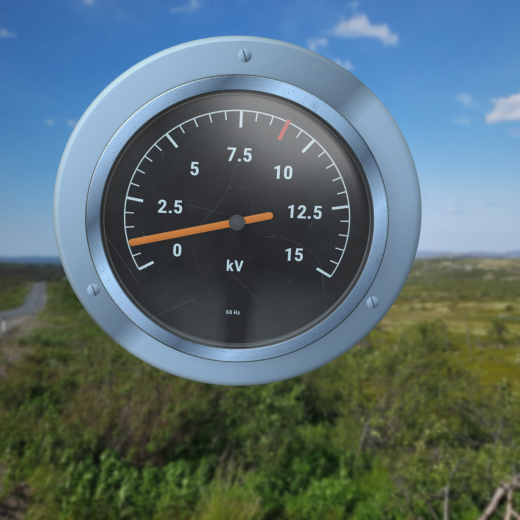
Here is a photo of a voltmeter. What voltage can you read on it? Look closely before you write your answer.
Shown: 1 kV
